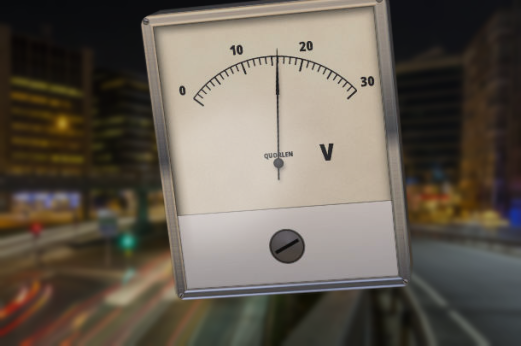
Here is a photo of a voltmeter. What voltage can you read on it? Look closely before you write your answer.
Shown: 16 V
